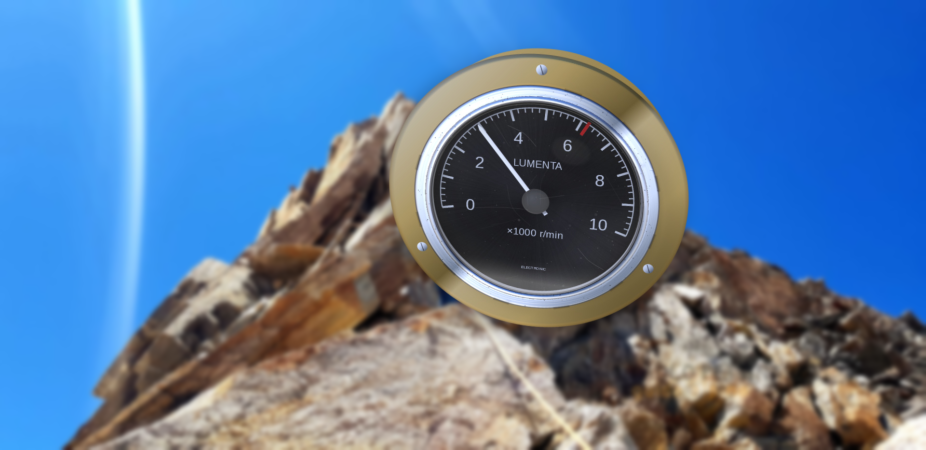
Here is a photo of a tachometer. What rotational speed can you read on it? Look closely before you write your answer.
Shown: 3000 rpm
